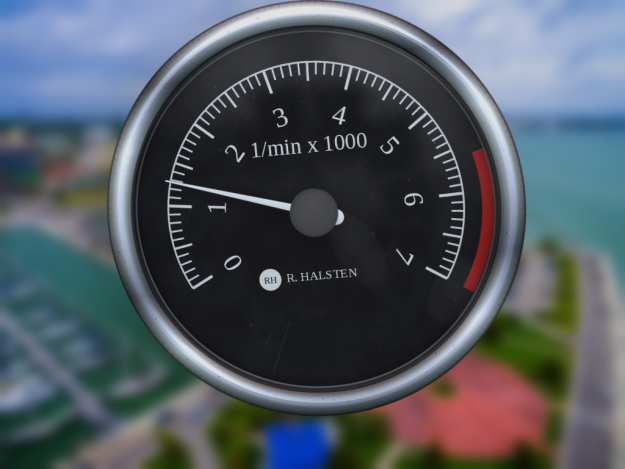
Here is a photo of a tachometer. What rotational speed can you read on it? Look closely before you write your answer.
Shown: 1300 rpm
